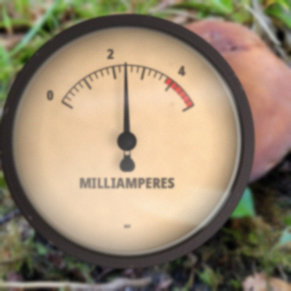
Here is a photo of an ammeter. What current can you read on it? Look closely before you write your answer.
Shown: 2.4 mA
